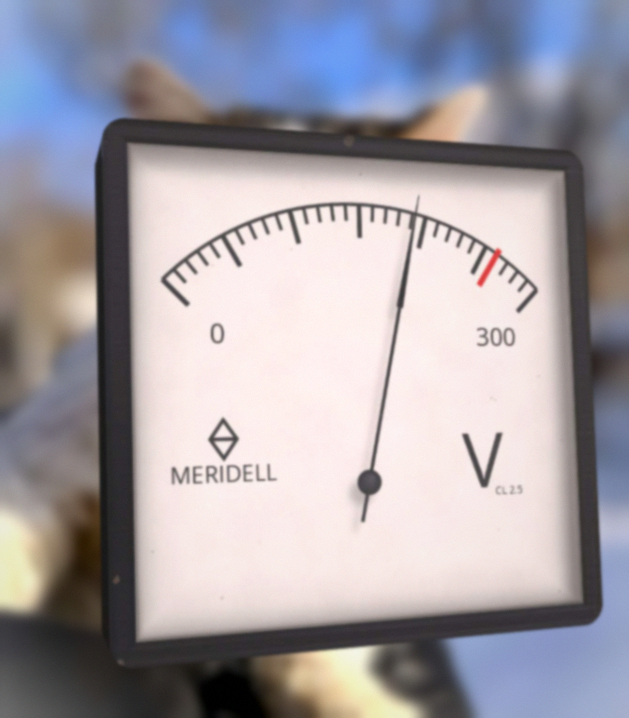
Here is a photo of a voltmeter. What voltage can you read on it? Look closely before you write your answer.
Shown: 190 V
